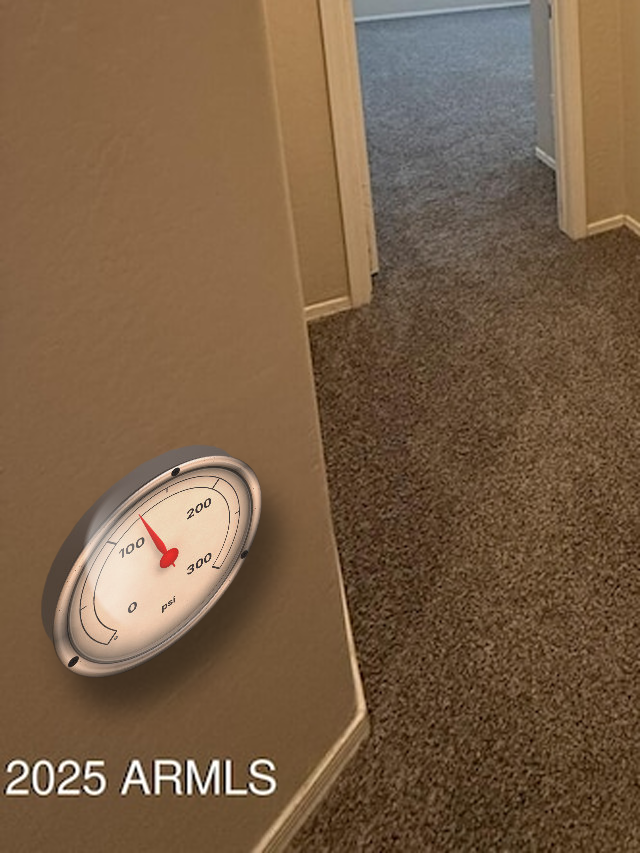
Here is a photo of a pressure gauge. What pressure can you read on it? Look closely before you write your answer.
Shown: 125 psi
